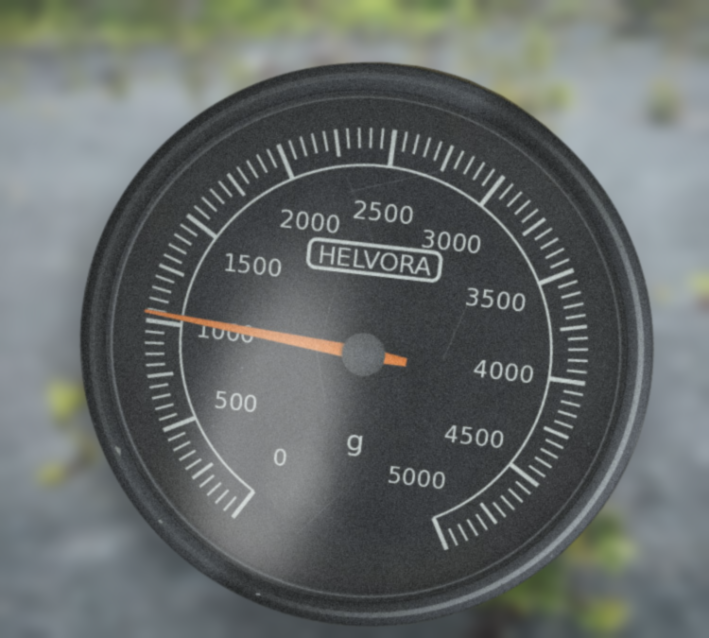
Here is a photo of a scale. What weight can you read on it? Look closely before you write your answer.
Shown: 1050 g
